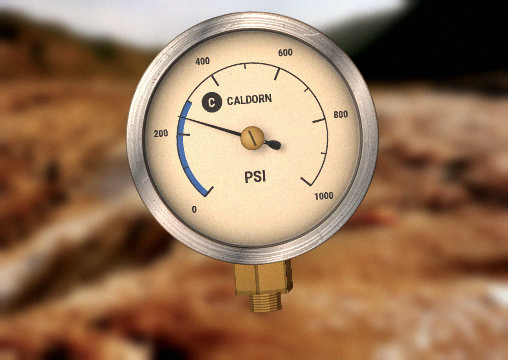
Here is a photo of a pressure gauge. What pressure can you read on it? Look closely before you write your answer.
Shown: 250 psi
